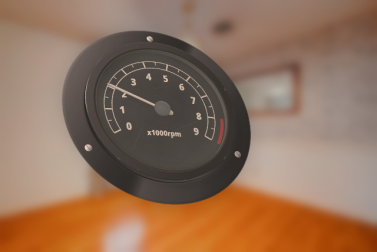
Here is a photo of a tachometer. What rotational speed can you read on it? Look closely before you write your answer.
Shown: 2000 rpm
